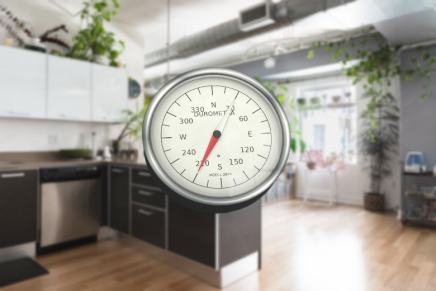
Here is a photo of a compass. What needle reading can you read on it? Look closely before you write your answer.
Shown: 210 °
